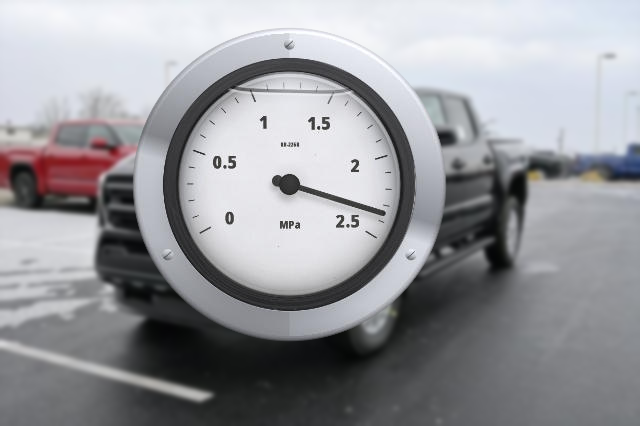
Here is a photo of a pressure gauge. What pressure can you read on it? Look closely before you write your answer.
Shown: 2.35 MPa
